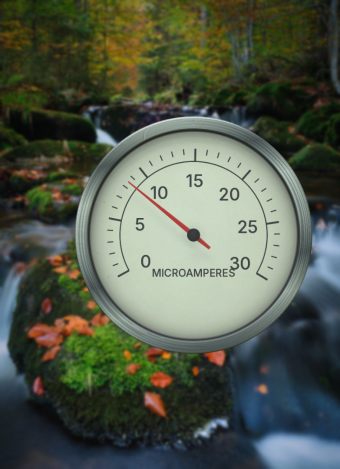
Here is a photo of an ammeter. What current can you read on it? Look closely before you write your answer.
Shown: 8.5 µA
